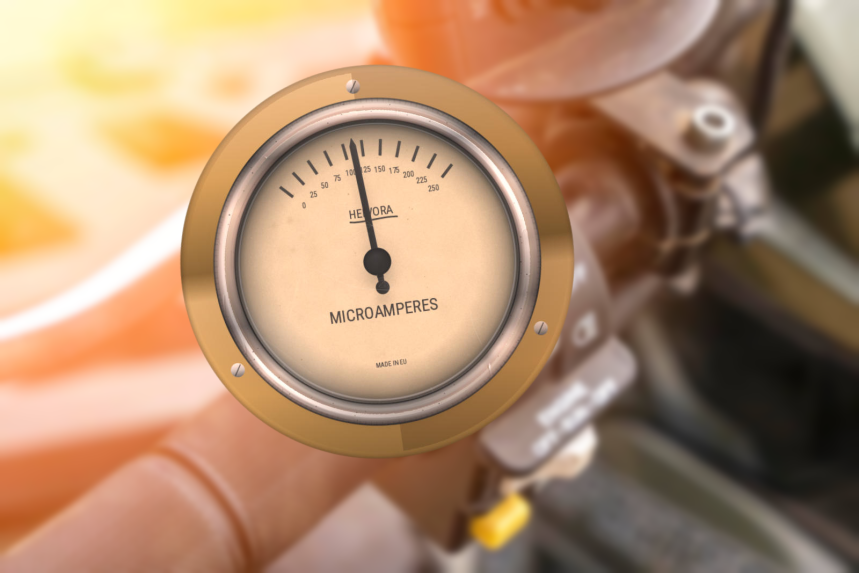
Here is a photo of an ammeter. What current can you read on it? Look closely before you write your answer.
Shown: 112.5 µA
